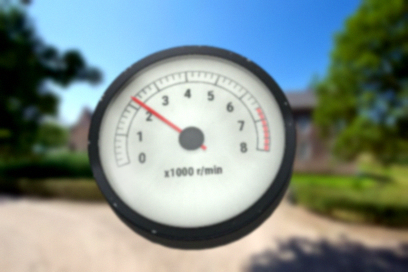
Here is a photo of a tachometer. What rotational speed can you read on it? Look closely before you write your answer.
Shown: 2200 rpm
